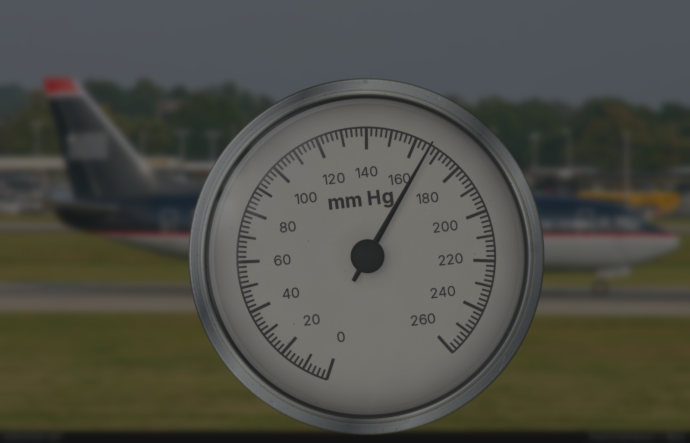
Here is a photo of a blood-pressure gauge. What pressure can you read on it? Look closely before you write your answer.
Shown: 166 mmHg
